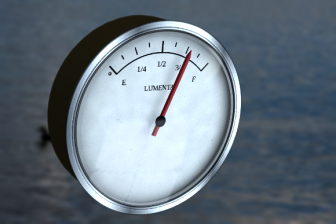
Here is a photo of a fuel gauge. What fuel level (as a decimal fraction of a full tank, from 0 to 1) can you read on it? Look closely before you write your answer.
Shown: 0.75
